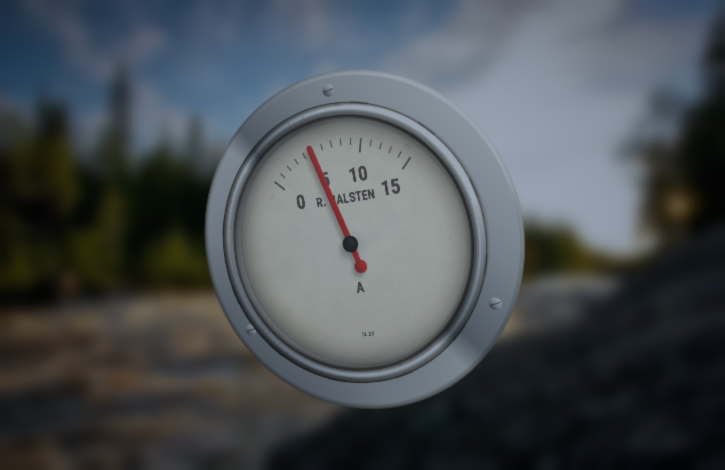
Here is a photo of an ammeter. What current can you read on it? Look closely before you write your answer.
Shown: 5 A
